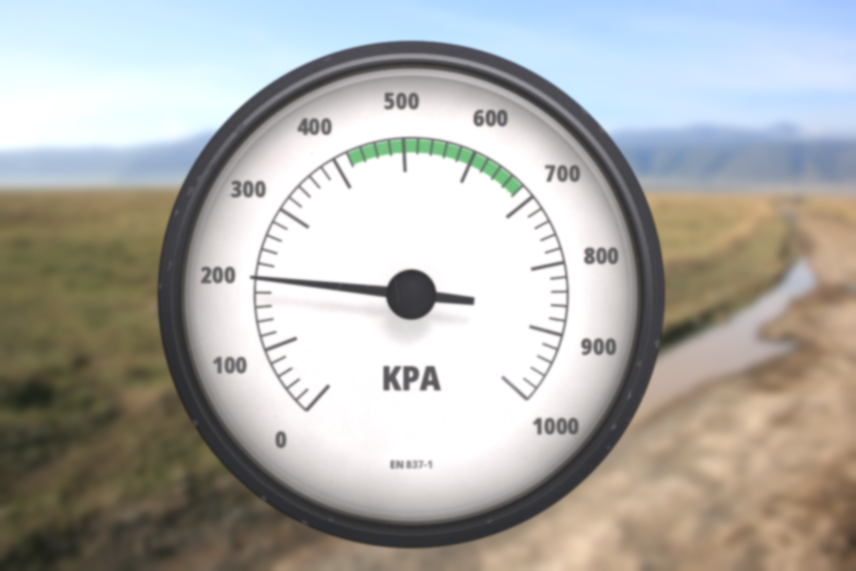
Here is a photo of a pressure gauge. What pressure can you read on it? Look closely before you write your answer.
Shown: 200 kPa
